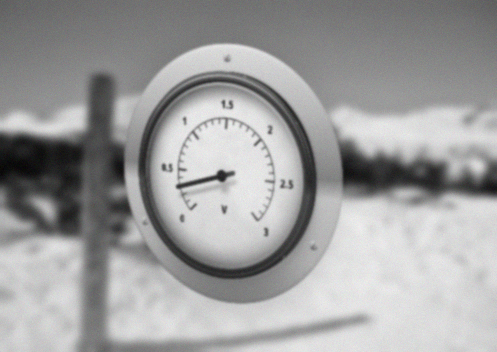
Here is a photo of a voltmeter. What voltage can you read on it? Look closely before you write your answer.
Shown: 0.3 V
